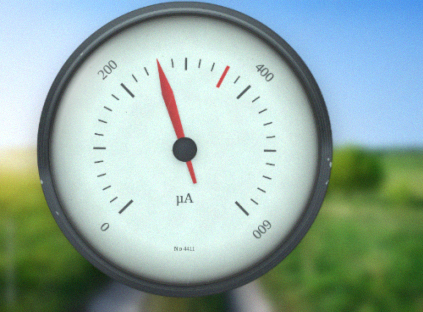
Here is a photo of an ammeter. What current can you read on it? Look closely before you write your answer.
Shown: 260 µA
